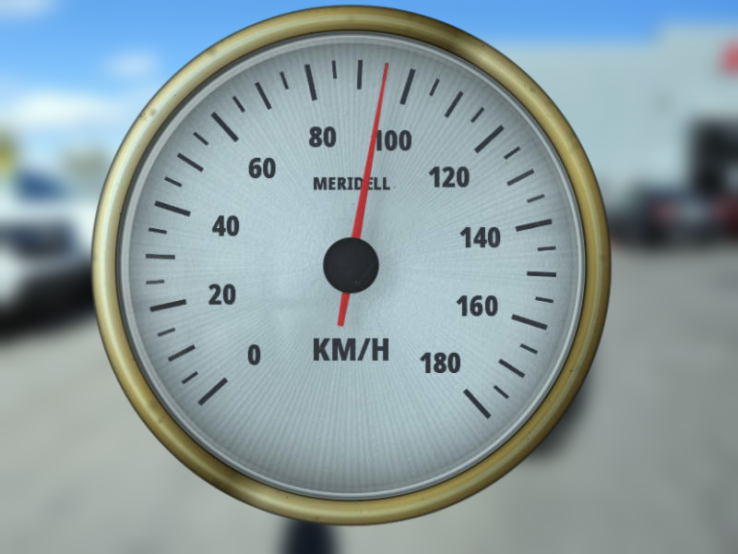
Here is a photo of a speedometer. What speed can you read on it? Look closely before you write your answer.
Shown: 95 km/h
